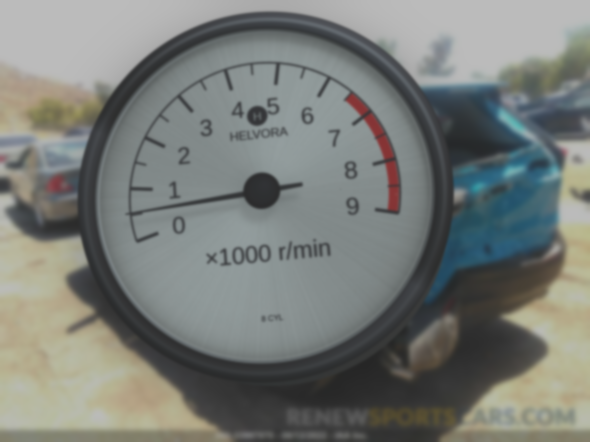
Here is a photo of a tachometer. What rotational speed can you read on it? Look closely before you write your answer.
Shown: 500 rpm
